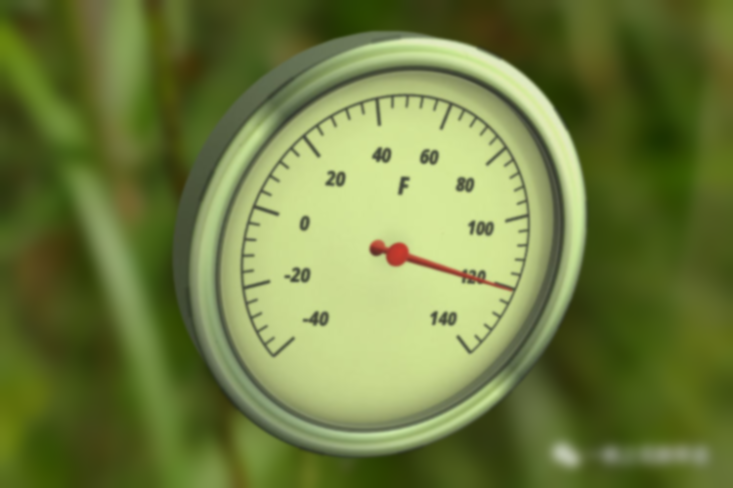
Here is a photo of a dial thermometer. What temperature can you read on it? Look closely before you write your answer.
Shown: 120 °F
